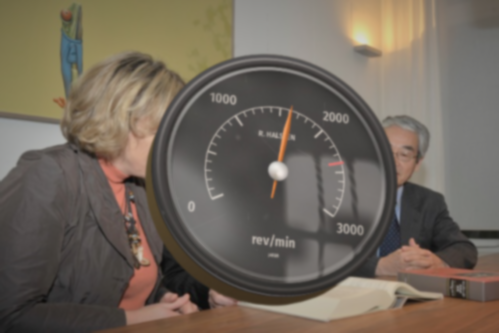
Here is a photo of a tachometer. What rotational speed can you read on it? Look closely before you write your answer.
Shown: 1600 rpm
